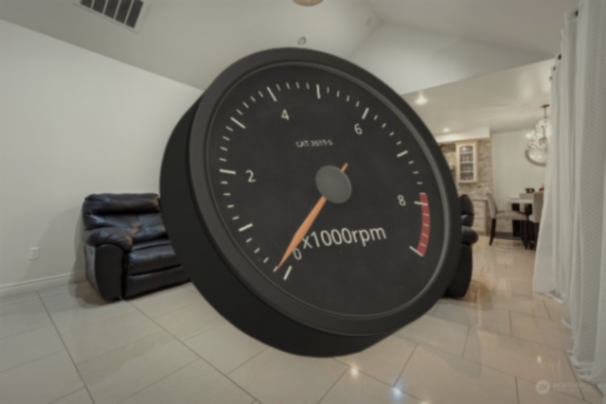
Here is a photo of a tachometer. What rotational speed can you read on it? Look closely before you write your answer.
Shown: 200 rpm
